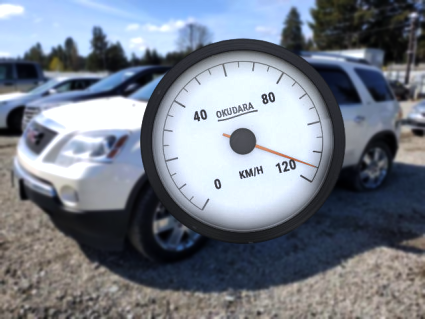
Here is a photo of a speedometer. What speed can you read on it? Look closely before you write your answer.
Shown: 115 km/h
